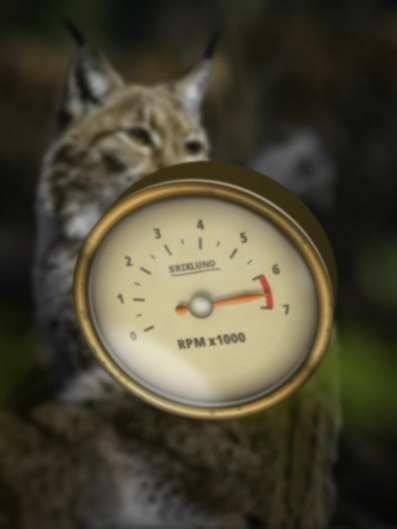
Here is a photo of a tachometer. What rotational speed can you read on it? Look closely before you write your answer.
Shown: 6500 rpm
